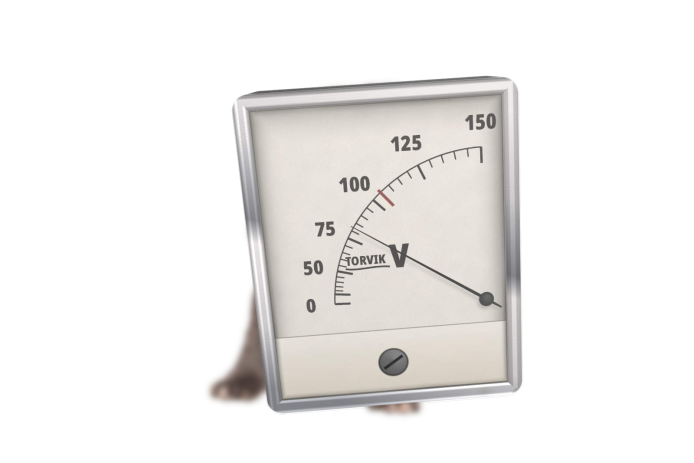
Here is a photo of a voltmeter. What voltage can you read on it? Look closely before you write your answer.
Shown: 82.5 V
